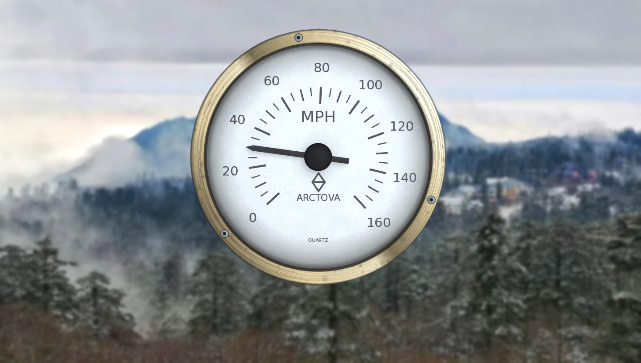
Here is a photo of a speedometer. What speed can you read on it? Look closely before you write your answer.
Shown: 30 mph
